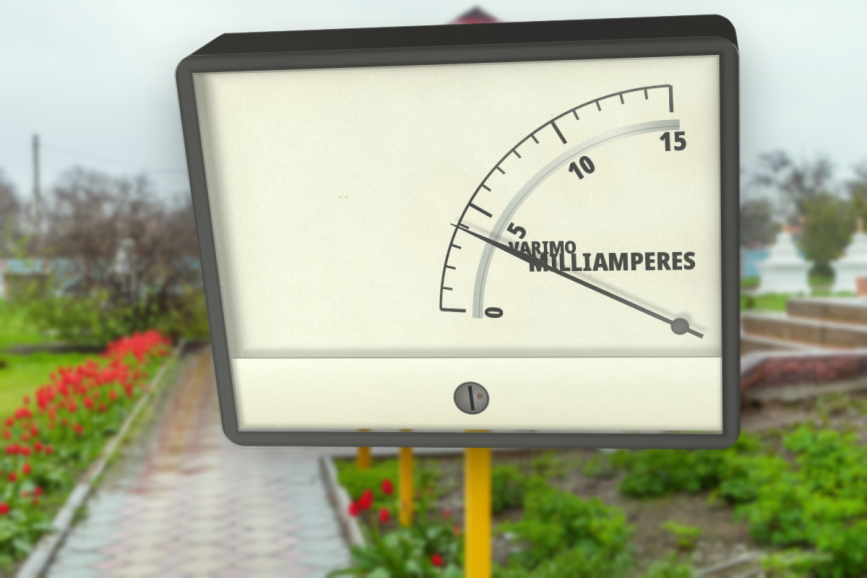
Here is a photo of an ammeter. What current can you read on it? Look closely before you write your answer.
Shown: 4 mA
